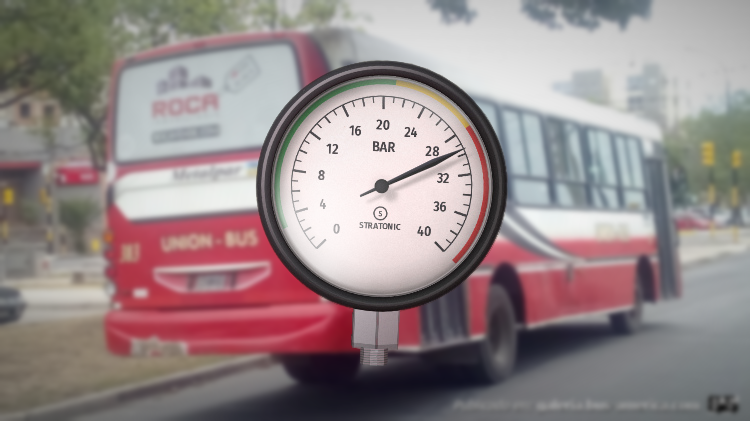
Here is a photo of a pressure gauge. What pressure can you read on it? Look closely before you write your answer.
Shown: 29.5 bar
